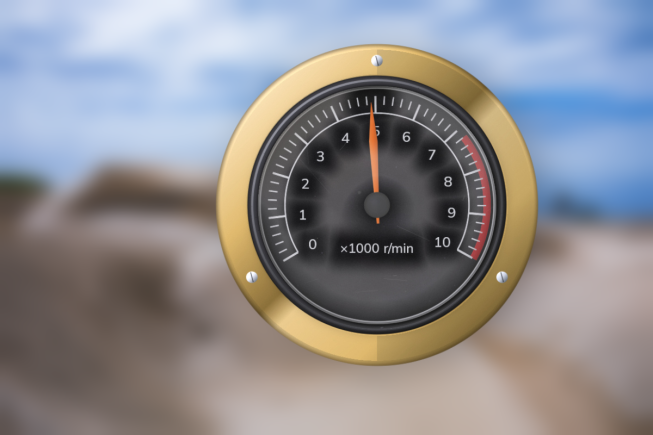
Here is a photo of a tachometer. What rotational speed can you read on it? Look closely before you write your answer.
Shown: 4900 rpm
